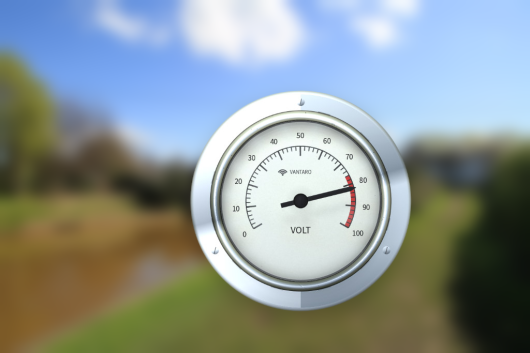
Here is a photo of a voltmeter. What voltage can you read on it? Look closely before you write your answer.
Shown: 82 V
